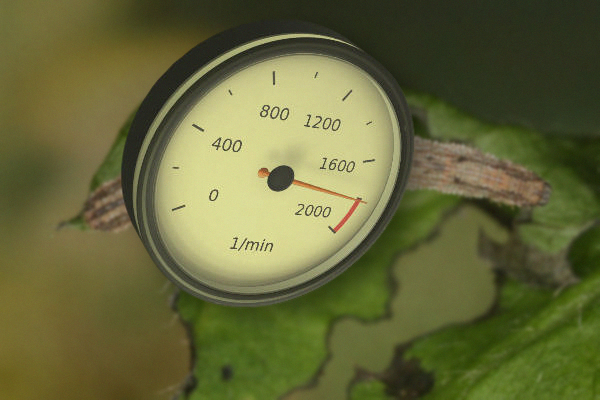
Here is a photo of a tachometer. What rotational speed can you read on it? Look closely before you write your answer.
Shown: 1800 rpm
